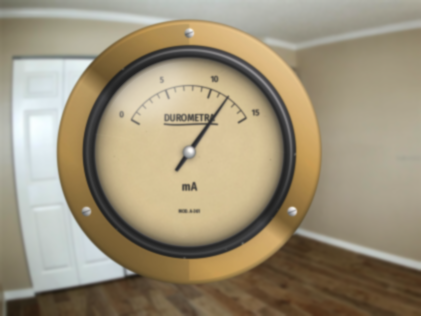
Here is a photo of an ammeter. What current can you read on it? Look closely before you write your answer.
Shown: 12 mA
